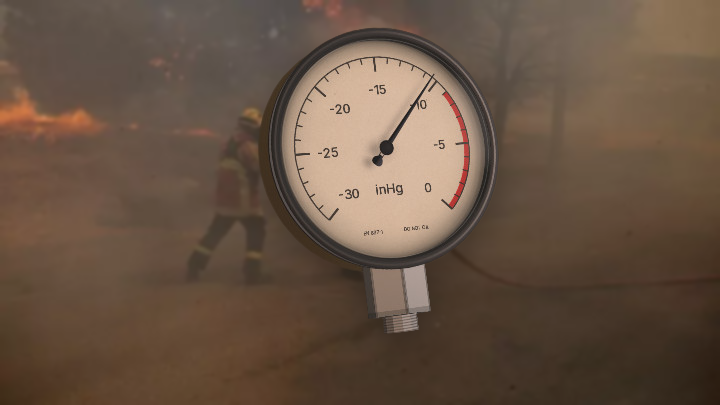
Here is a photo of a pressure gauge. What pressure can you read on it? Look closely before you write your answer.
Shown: -10.5 inHg
